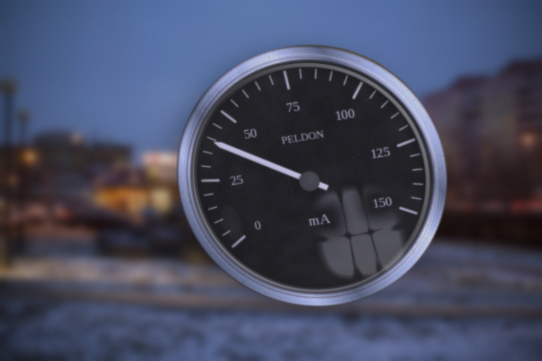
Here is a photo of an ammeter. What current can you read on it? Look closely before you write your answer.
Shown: 40 mA
